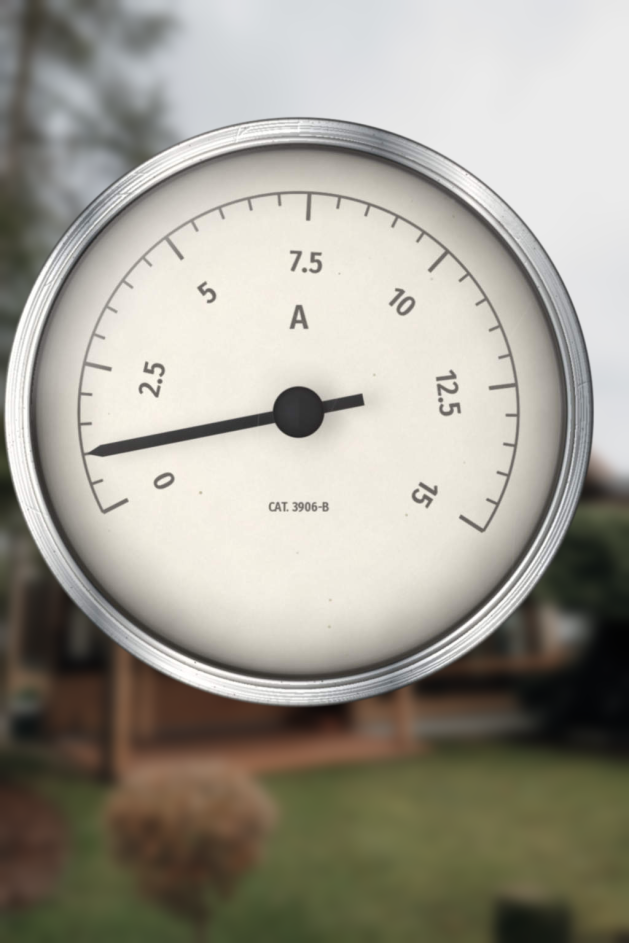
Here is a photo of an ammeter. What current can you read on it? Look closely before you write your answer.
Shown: 1 A
